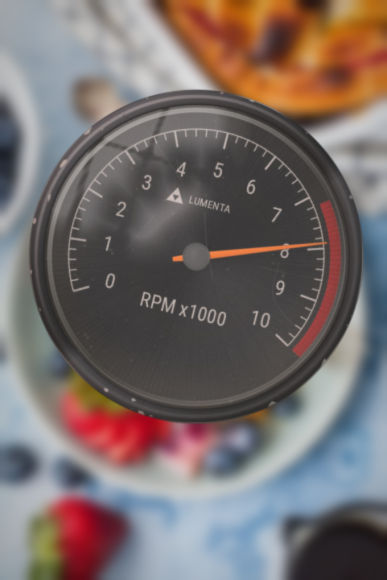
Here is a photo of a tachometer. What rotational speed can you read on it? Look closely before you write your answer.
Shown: 7900 rpm
